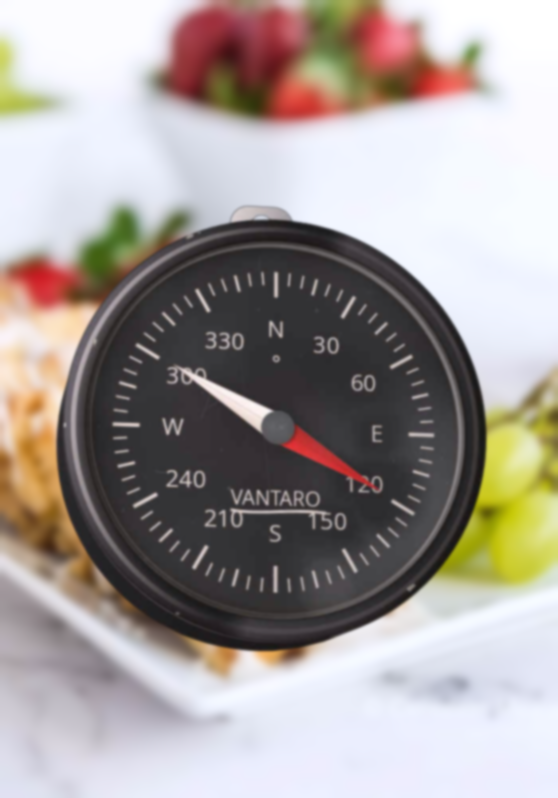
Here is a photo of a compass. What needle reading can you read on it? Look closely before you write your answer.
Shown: 120 °
